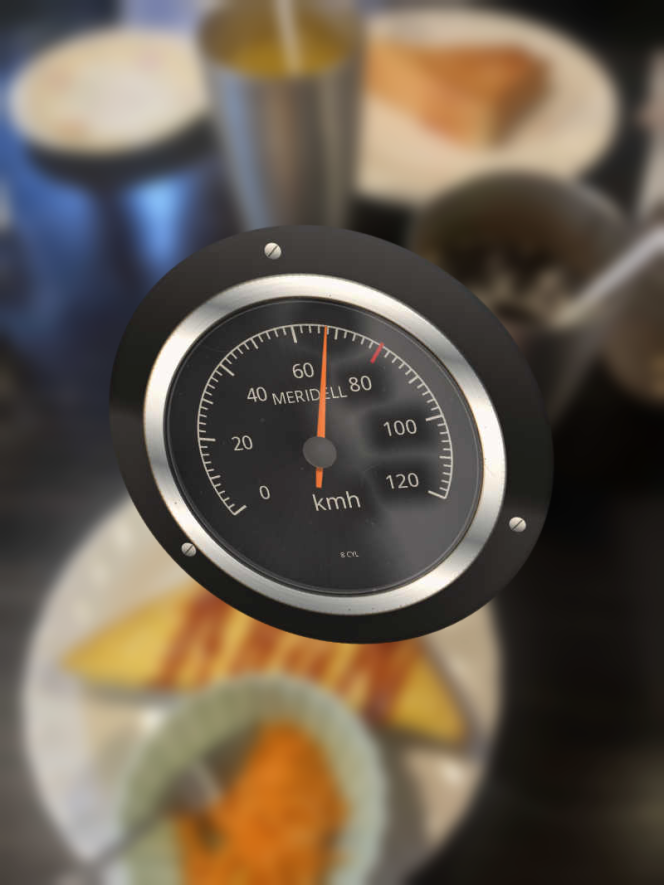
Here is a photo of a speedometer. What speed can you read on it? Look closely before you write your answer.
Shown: 68 km/h
